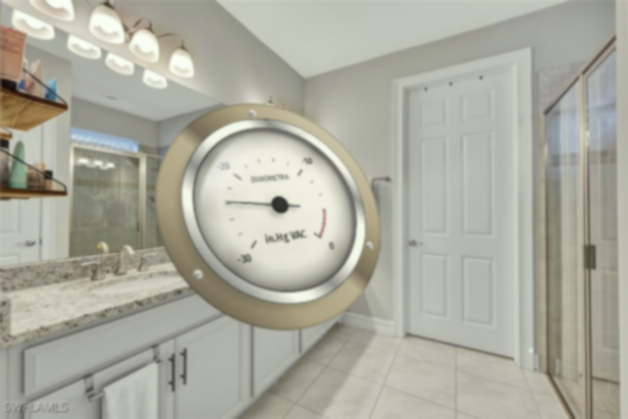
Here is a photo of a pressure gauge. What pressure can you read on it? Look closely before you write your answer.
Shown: -24 inHg
